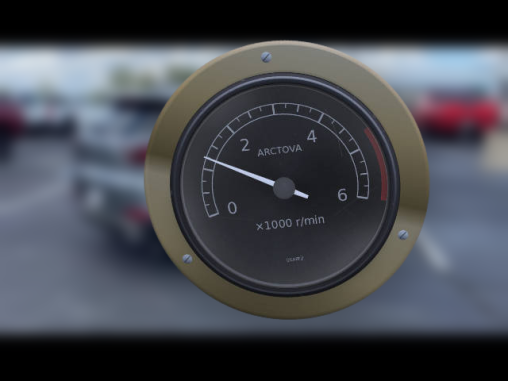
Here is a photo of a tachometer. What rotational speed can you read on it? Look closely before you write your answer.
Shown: 1250 rpm
